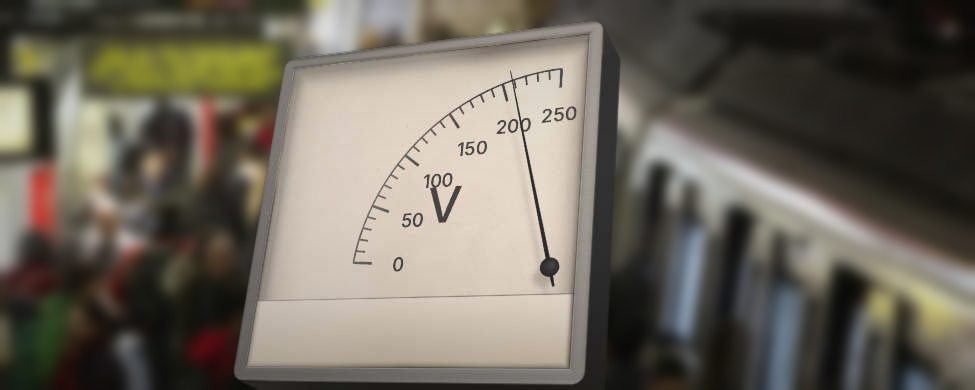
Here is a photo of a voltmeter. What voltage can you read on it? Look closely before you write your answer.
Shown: 210 V
